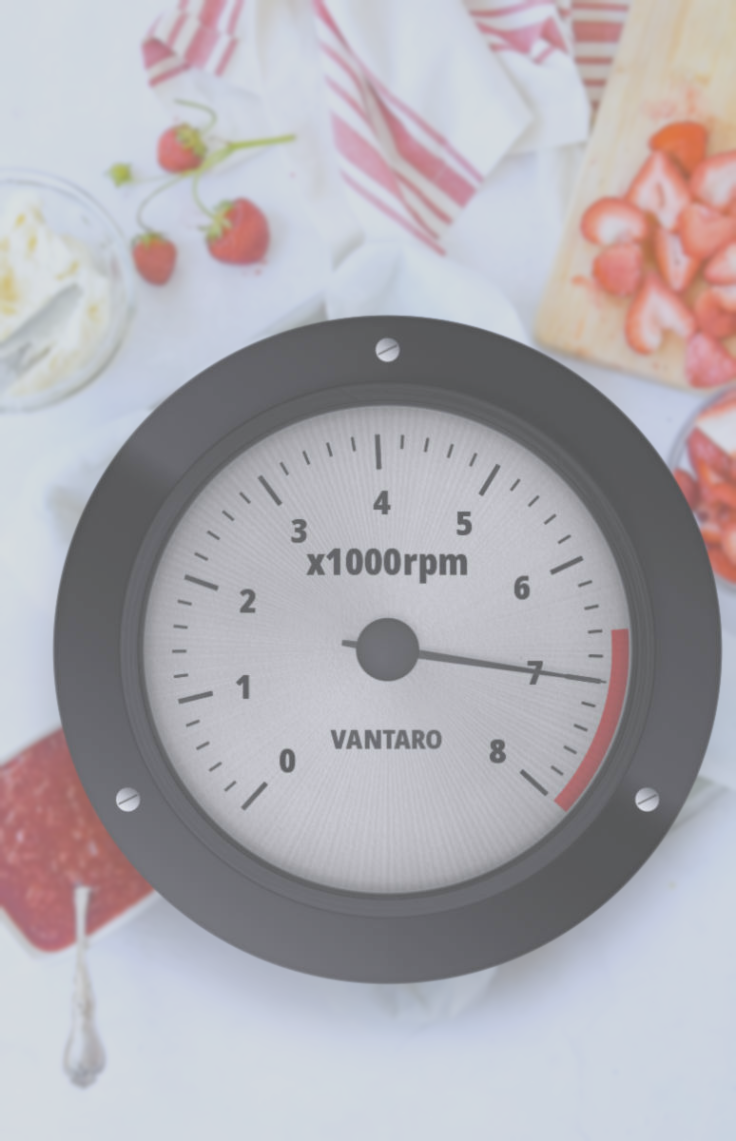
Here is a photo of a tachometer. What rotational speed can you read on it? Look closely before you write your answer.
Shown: 7000 rpm
